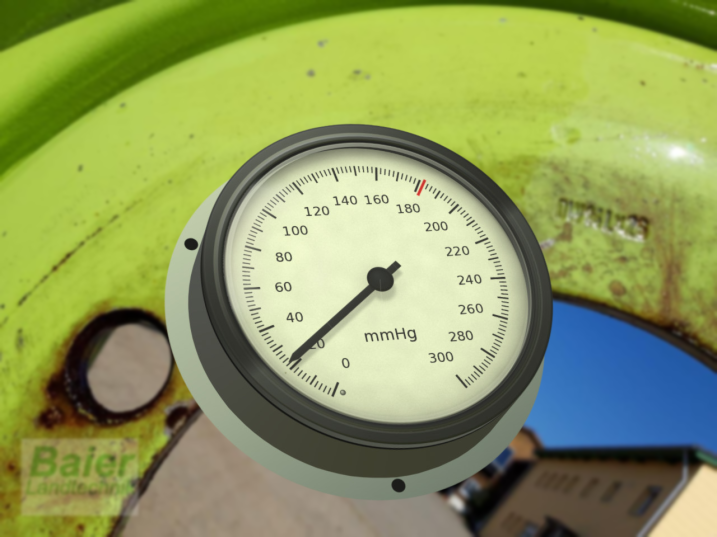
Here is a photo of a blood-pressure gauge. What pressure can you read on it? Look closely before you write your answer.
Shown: 22 mmHg
